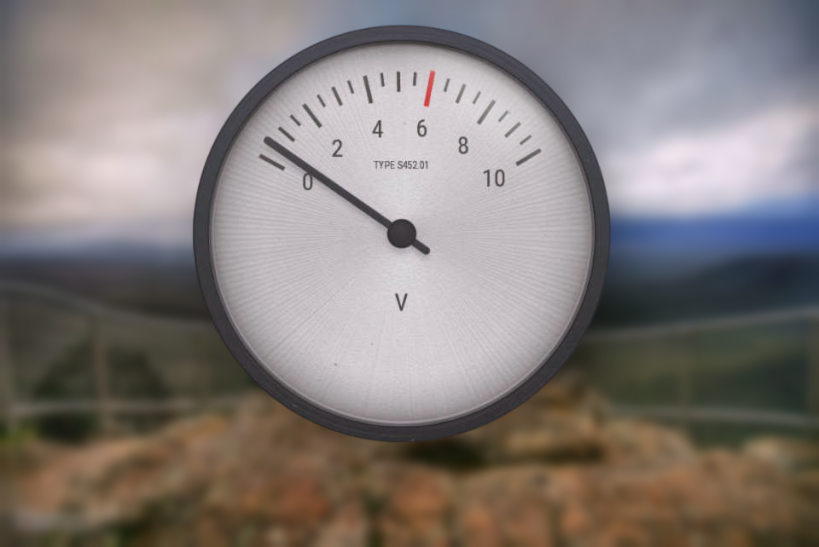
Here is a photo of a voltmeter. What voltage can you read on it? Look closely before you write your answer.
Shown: 0.5 V
